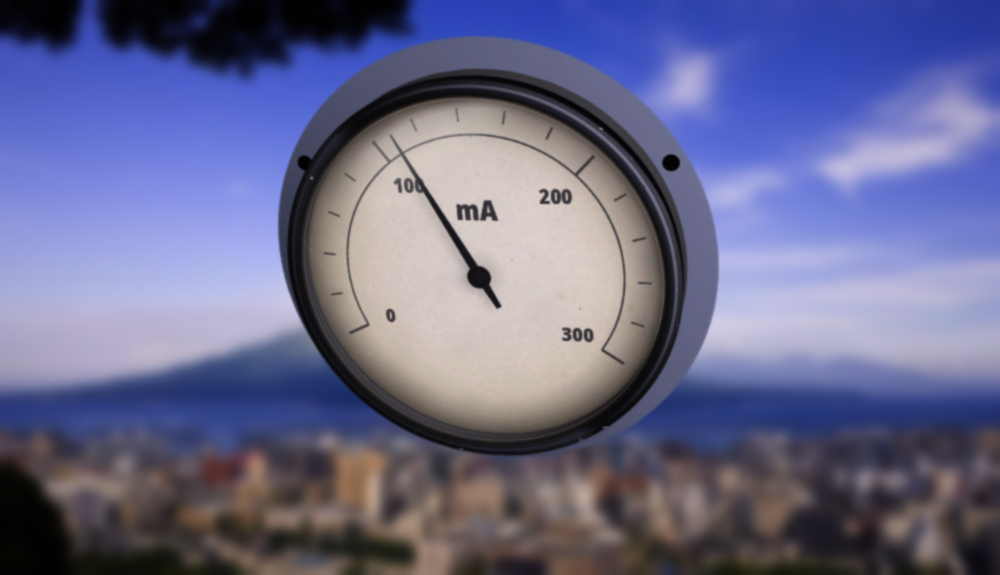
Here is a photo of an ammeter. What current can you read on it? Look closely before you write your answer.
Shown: 110 mA
